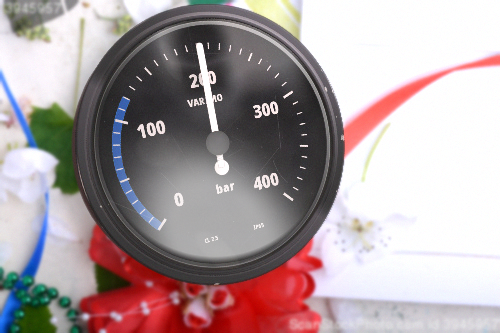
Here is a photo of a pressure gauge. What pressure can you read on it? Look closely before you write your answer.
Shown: 200 bar
